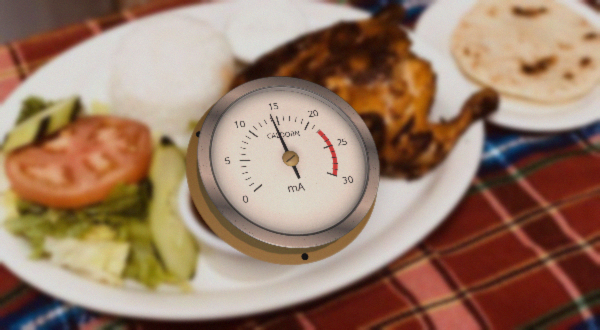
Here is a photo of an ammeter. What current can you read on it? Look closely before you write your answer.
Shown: 14 mA
